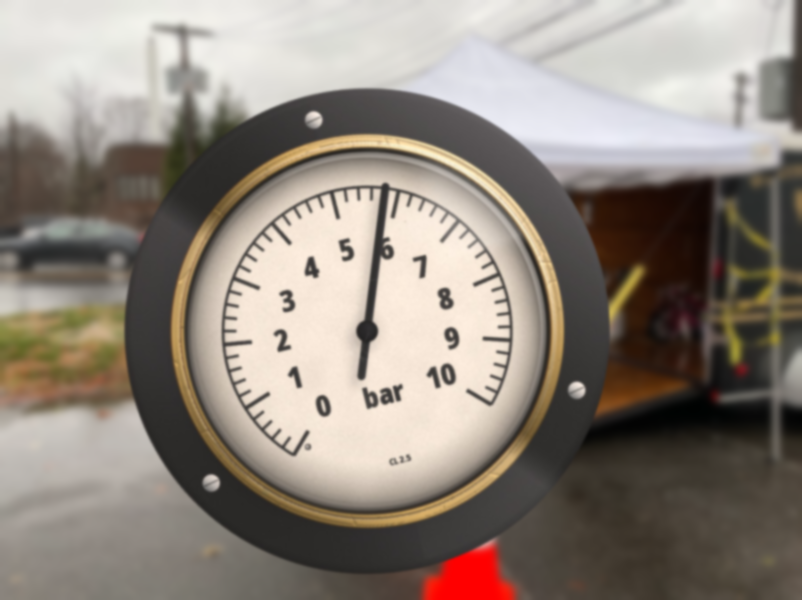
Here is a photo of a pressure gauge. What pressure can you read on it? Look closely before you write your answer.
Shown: 5.8 bar
